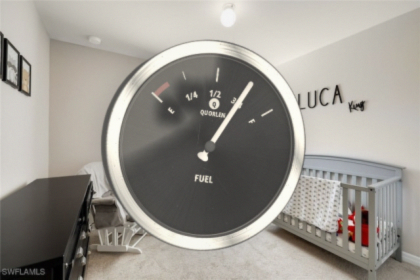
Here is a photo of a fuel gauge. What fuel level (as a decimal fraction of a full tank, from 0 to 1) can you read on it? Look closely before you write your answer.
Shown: 0.75
